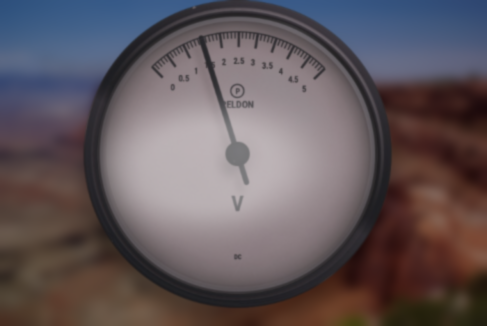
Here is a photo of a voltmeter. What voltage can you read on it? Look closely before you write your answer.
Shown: 1.5 V
